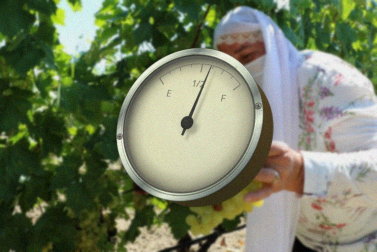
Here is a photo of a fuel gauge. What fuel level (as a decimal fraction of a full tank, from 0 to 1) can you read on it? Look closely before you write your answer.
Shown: 0.625
